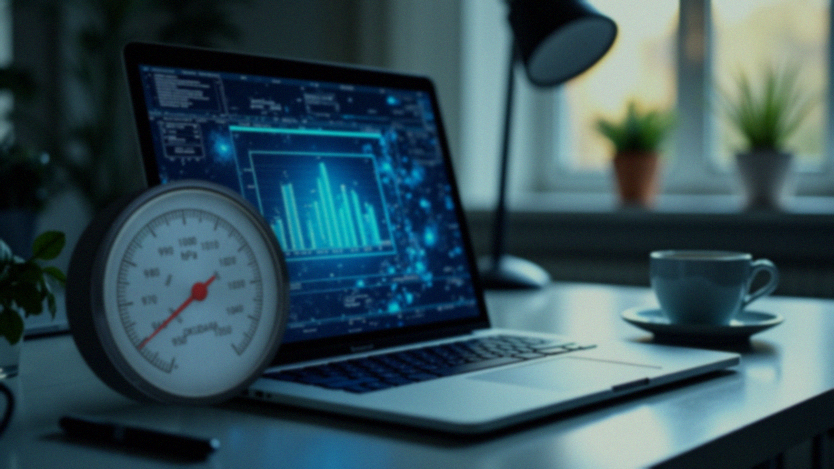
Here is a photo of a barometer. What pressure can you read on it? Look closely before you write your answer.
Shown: 960 hPa
